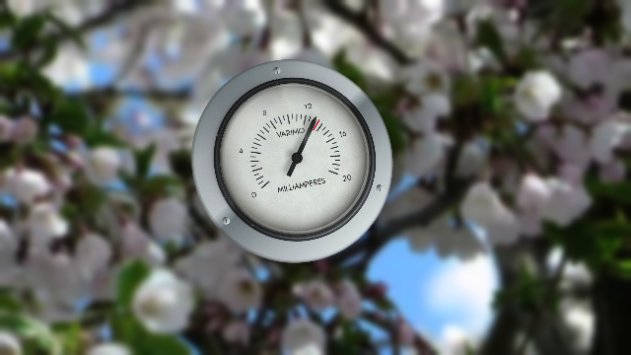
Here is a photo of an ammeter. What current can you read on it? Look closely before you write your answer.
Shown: 13 mA
